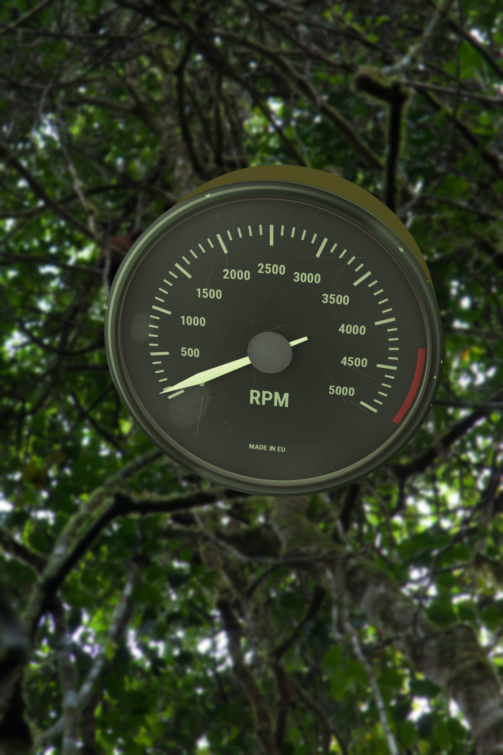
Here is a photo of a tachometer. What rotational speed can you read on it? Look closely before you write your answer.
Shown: 100 rpm
